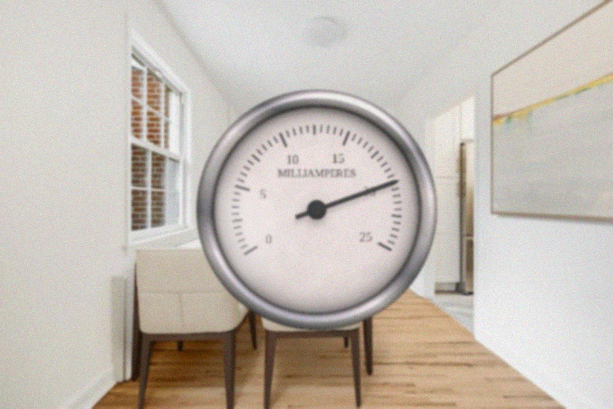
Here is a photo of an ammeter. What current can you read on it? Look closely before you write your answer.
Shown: 20 mA
